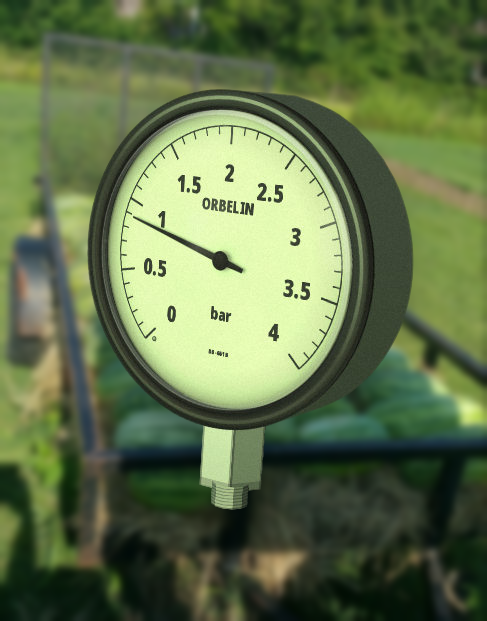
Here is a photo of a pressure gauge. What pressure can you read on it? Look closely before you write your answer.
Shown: 0.9 bar
